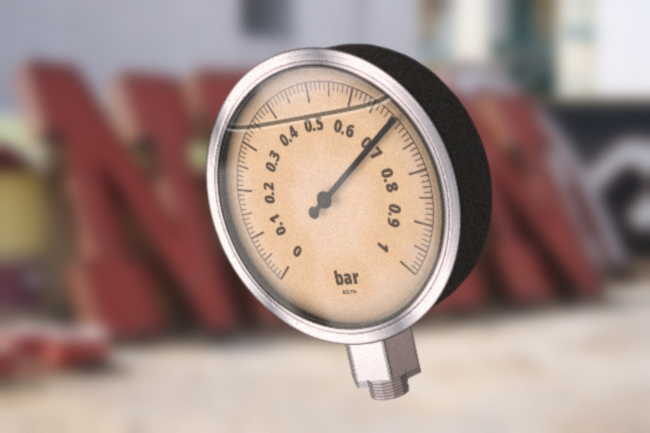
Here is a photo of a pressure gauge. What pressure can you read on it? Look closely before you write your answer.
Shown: 0.7 bar
